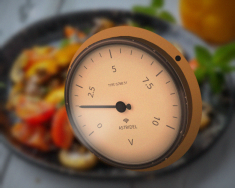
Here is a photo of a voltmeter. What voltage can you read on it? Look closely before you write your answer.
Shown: 1.5 V
